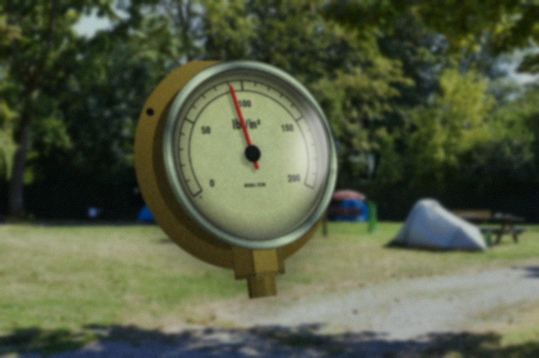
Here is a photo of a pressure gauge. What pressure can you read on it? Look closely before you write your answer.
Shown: 90 psi
